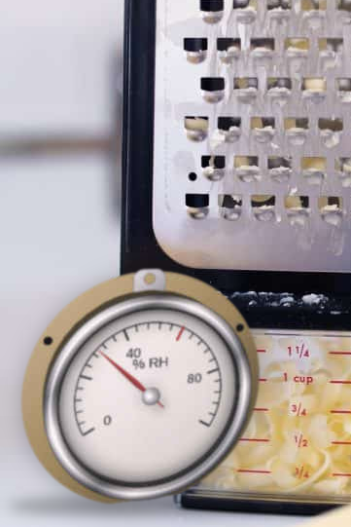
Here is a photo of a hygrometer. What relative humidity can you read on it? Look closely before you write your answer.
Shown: 30 %
